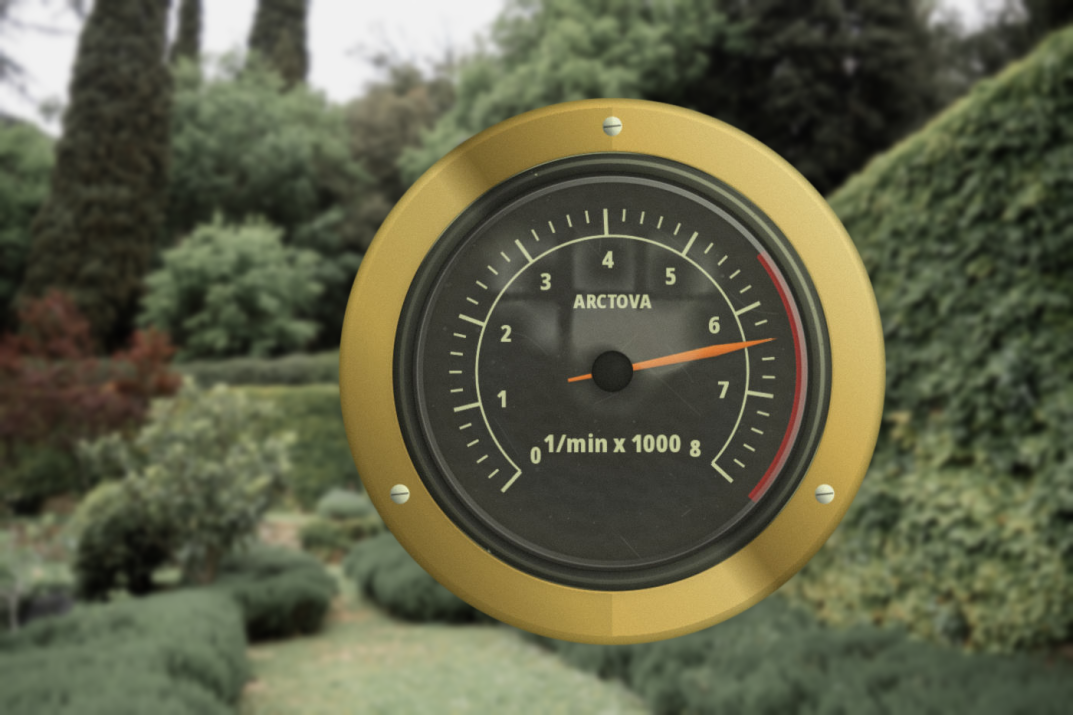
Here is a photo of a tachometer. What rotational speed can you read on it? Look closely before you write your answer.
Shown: 6400 rpm
